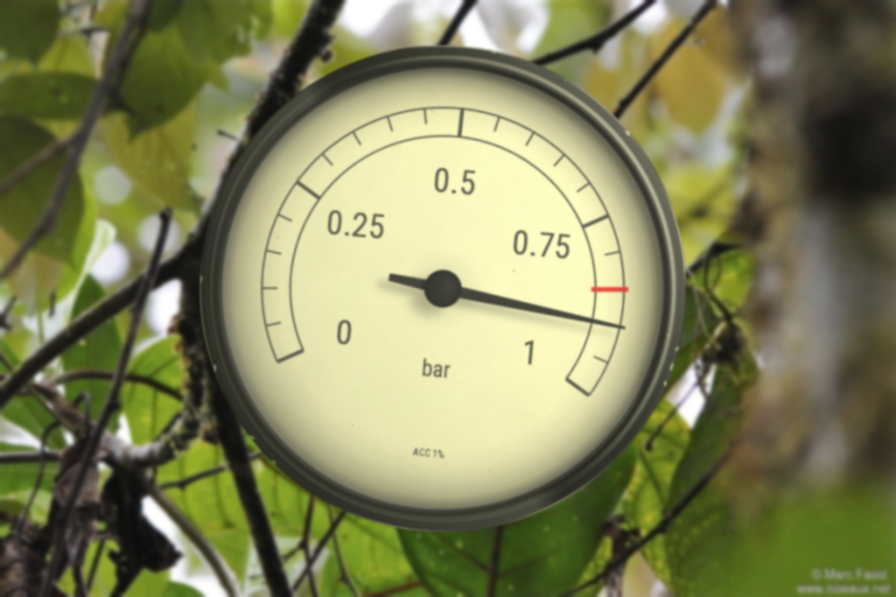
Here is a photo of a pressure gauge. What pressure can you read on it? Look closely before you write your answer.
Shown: 0.9 bar
